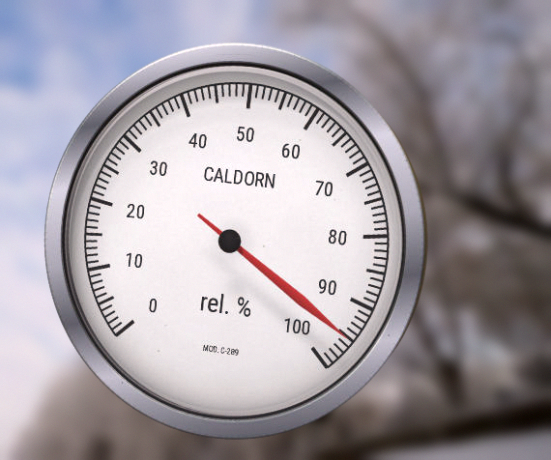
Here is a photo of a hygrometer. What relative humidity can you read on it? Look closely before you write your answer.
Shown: 95 %
